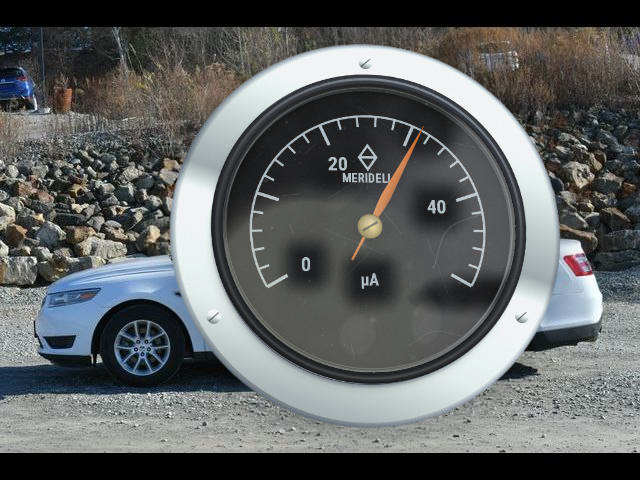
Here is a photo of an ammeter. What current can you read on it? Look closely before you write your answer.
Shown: 31 µA
